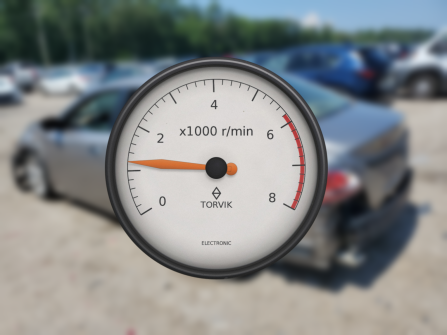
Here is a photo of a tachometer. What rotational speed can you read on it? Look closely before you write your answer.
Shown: 1200 rpm
